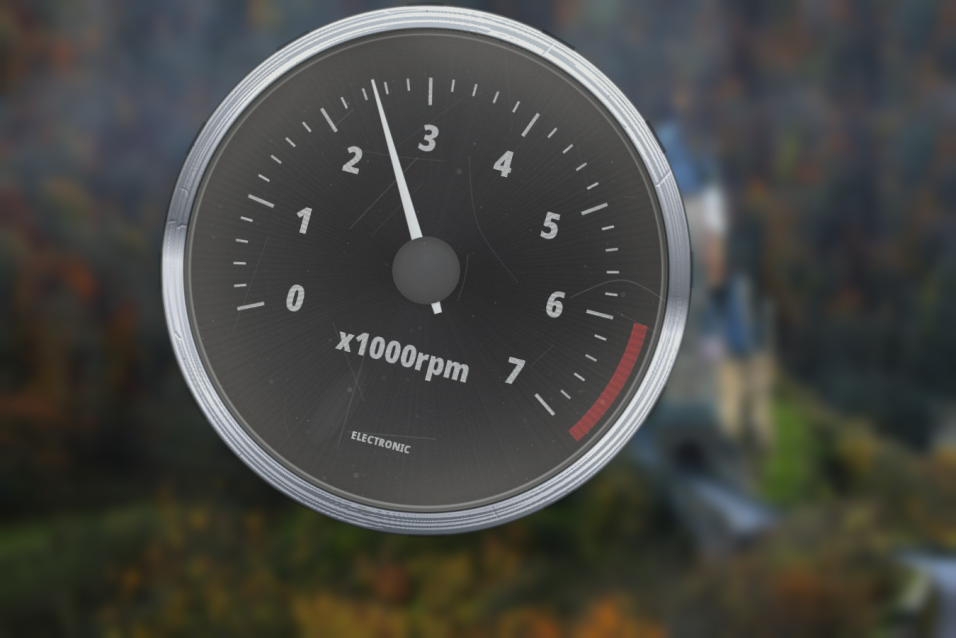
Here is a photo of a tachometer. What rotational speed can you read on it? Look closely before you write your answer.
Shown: 2500 rpm
